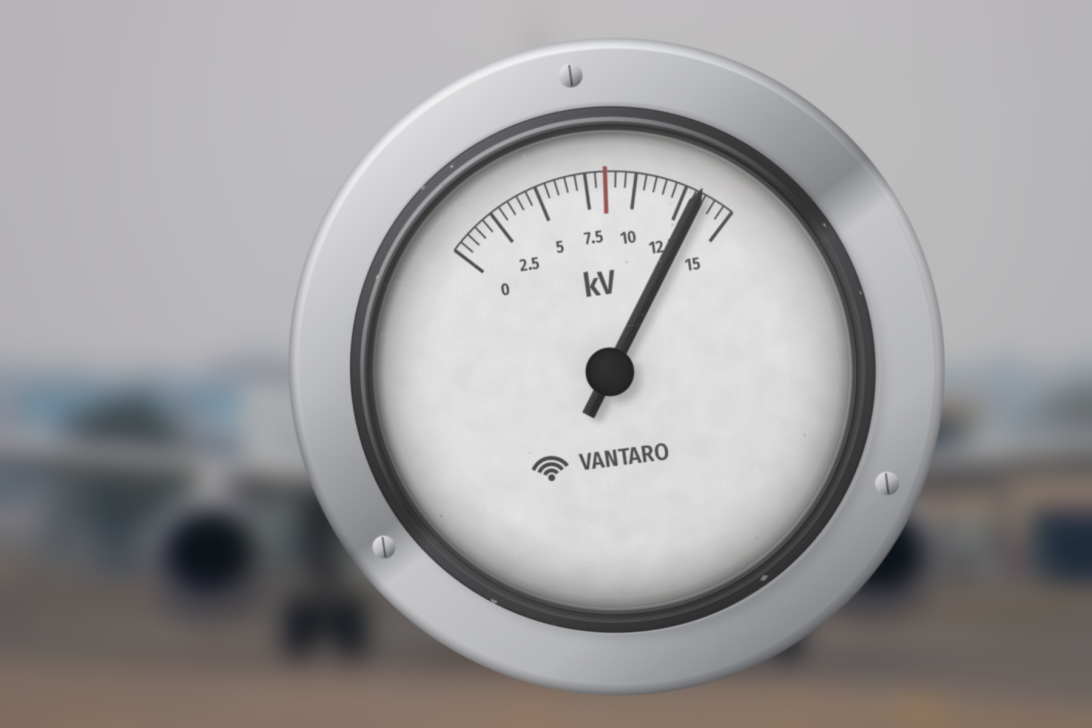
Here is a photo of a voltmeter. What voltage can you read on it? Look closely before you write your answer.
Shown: 13.25 kV
